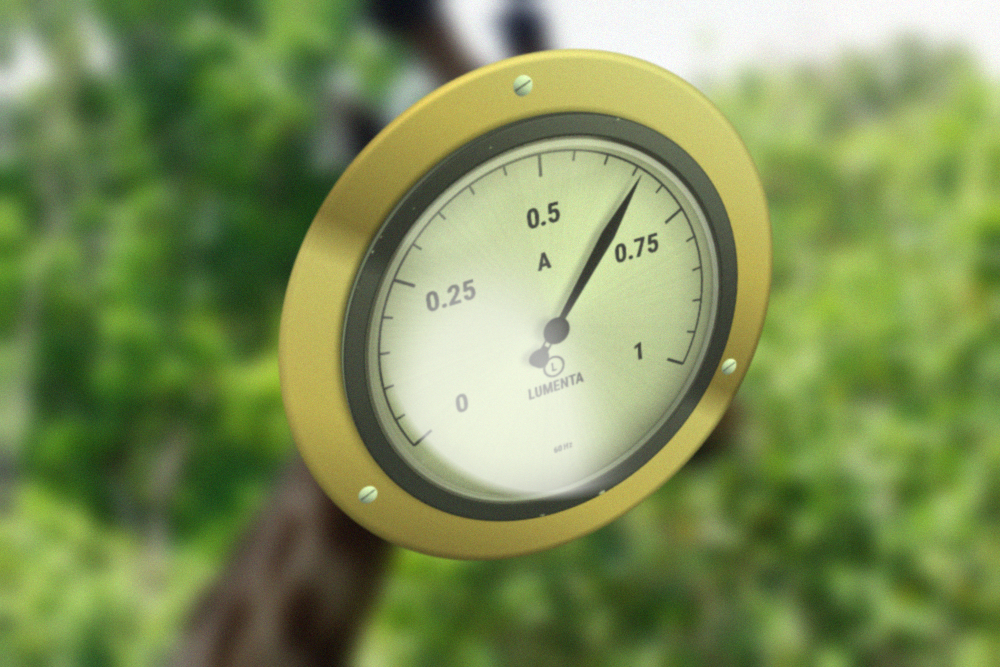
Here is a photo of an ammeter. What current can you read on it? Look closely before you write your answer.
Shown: 0.65 A
